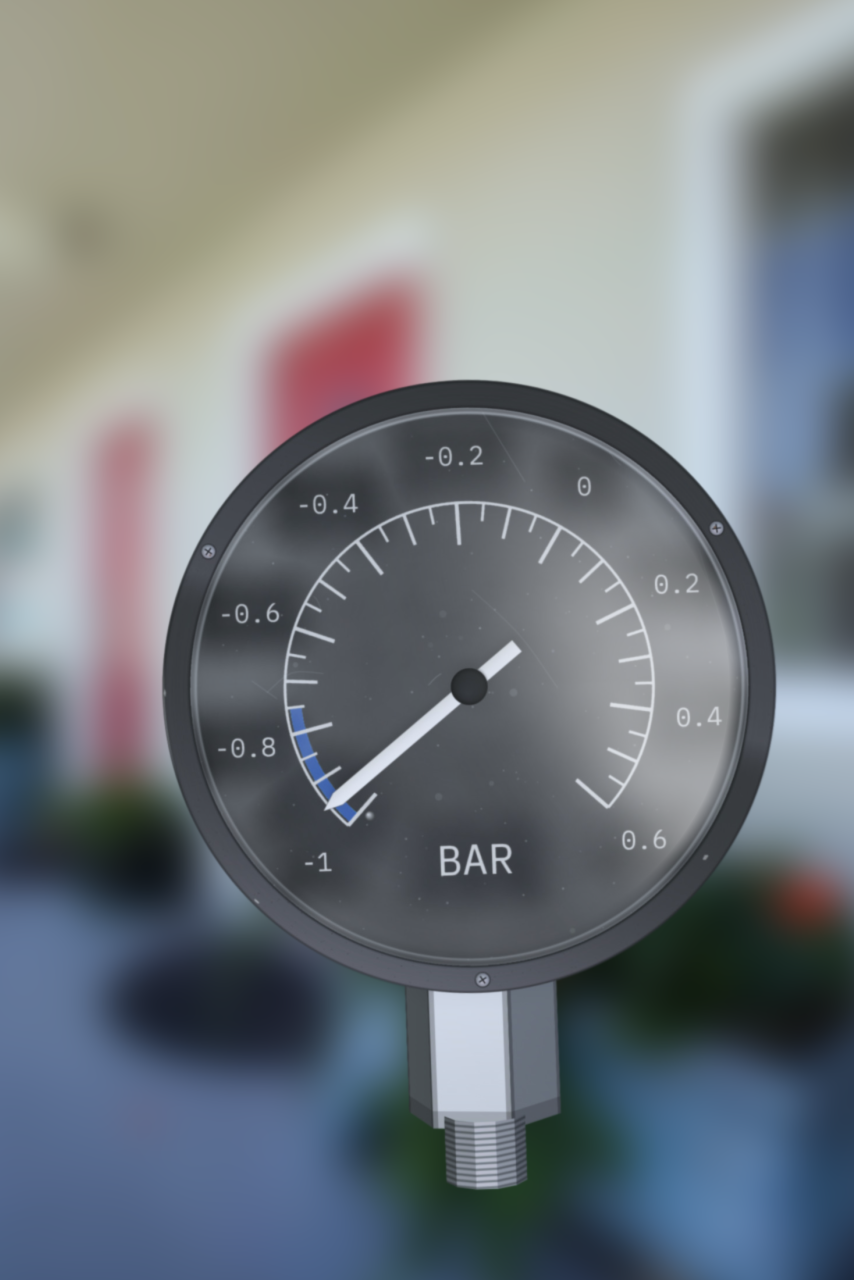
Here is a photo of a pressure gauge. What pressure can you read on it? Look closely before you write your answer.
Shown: -0.95 bar
